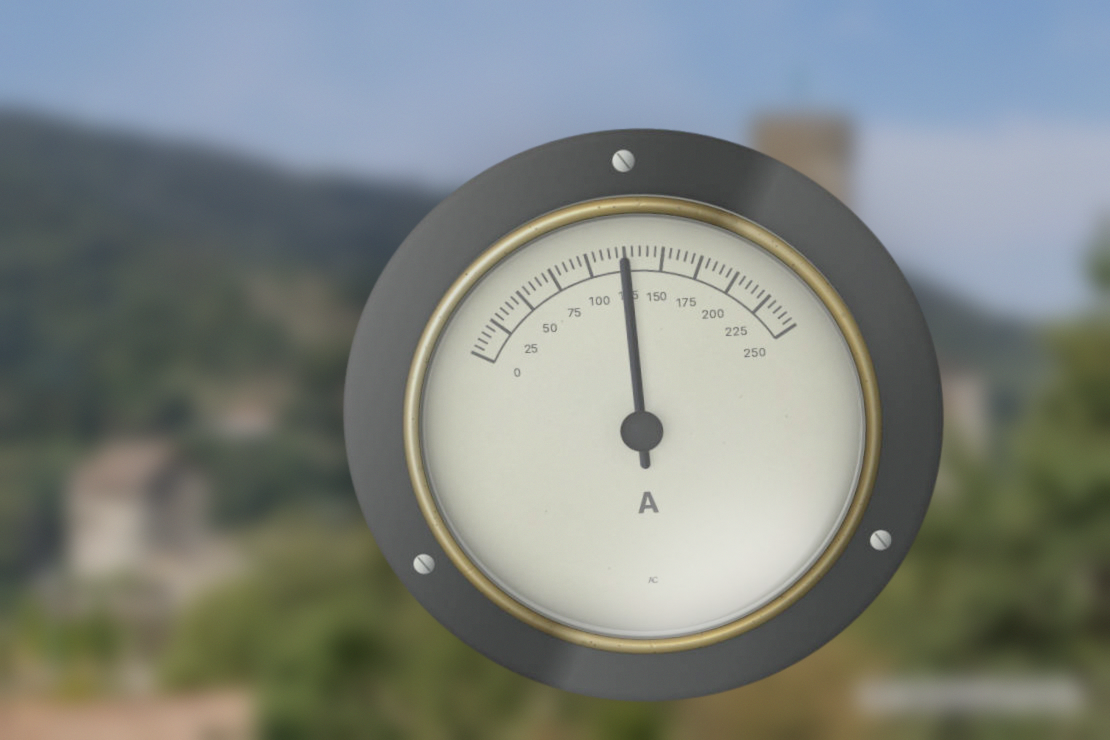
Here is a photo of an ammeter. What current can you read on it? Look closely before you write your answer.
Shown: 125 A
